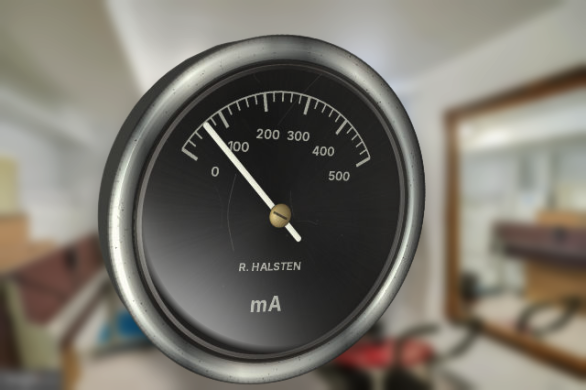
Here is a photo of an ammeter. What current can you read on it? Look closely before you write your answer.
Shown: 60 mA
